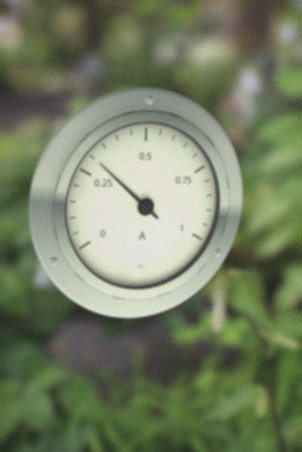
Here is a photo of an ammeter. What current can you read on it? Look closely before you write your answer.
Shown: 0.3 A
